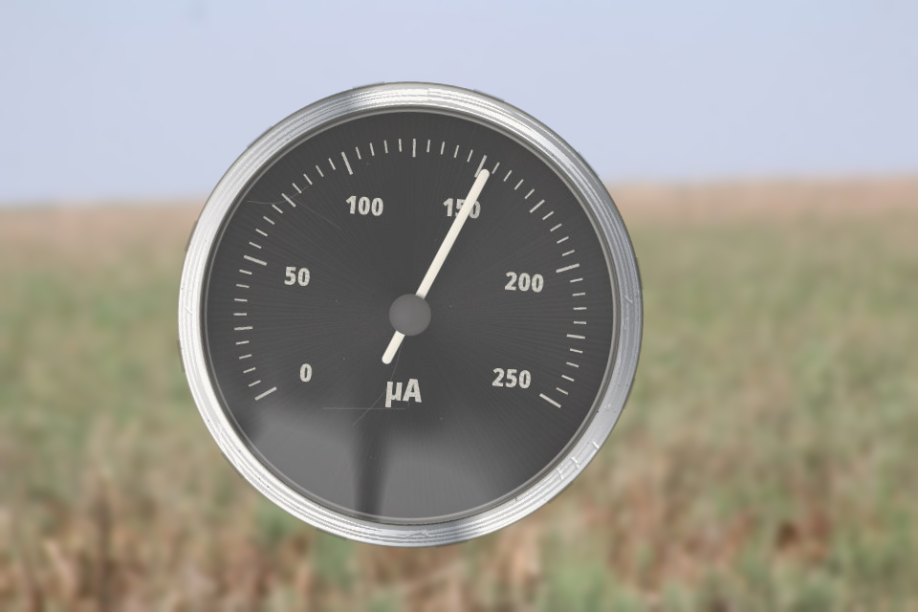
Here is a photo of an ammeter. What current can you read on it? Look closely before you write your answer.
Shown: 152.5 µA
